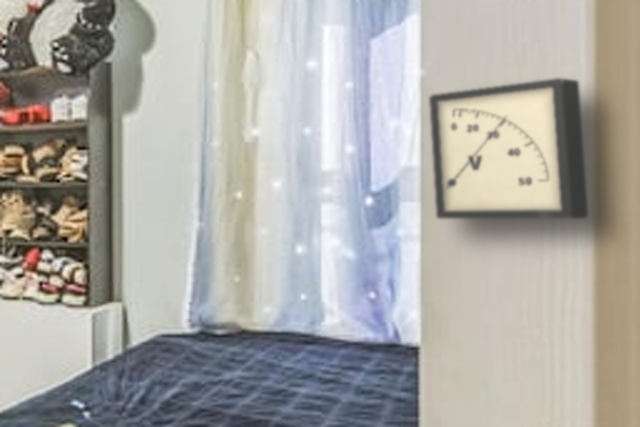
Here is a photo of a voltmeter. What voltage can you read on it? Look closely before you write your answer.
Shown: 30 V
